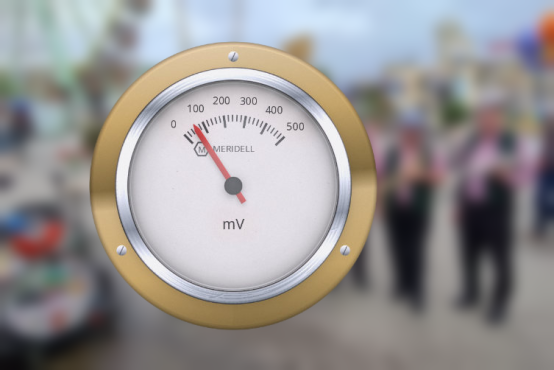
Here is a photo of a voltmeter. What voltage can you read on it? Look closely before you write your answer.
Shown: 60 mV
